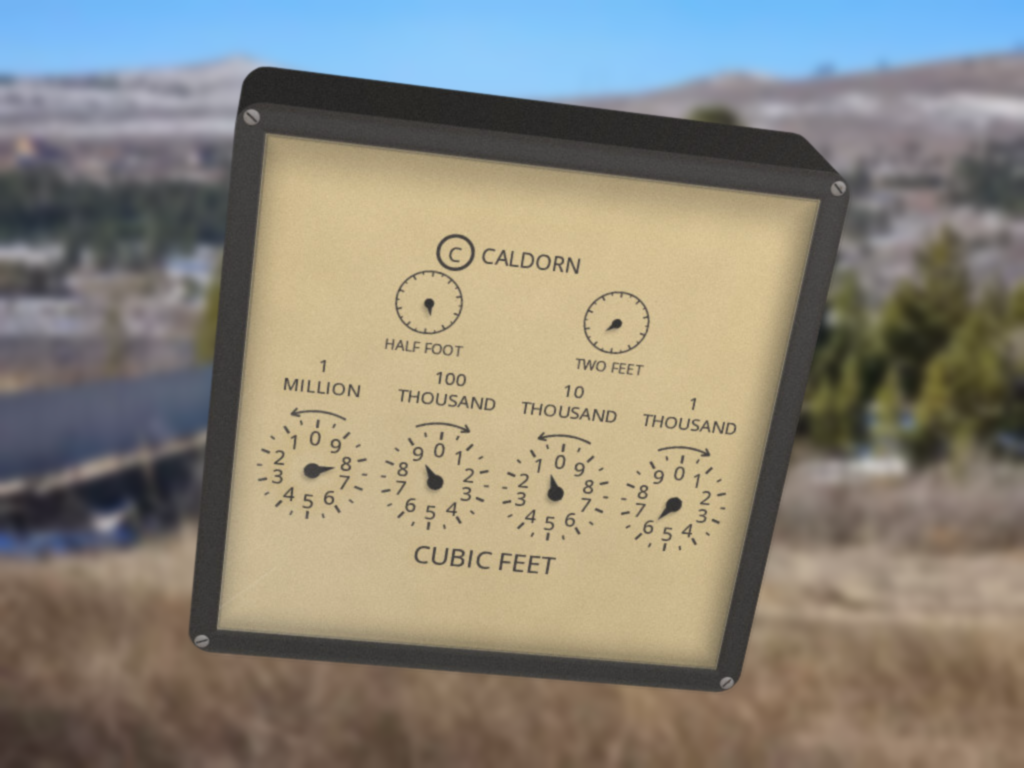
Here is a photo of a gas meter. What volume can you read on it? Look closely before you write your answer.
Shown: 790600 ft³
